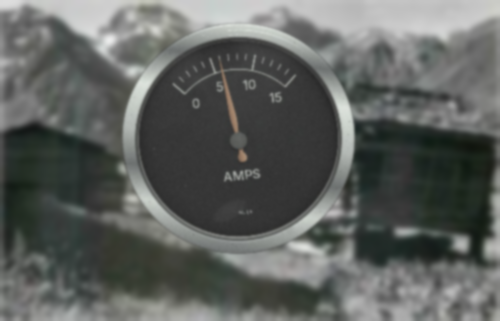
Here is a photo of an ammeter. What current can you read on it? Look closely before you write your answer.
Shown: 6 A
